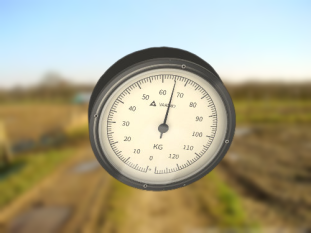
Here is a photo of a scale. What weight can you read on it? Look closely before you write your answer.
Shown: 65 kg
